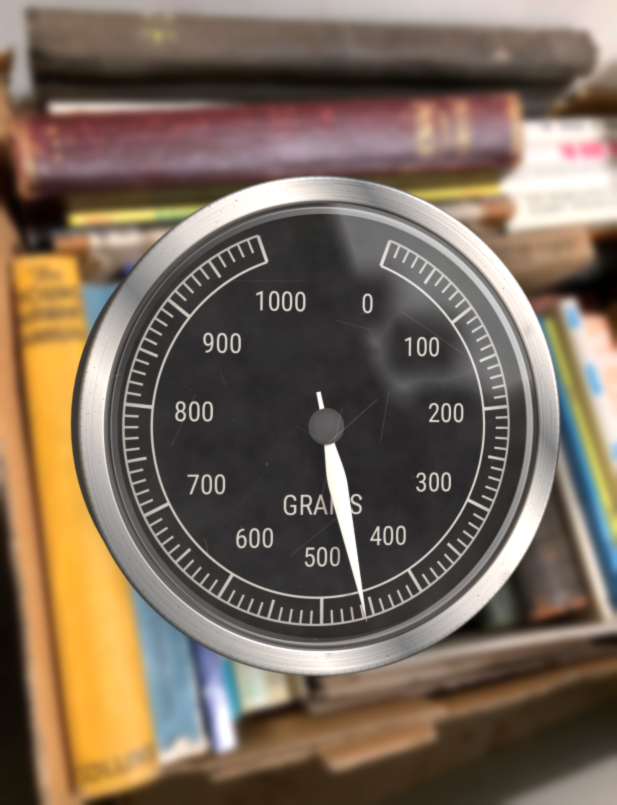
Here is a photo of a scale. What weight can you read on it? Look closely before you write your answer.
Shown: 460 g
